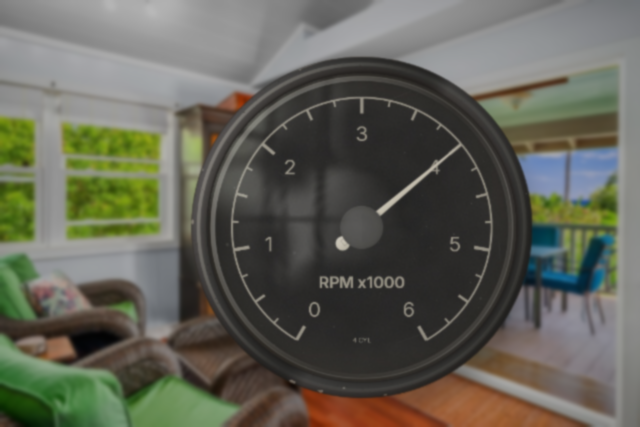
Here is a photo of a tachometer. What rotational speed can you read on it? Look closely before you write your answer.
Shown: 4000 rpm
